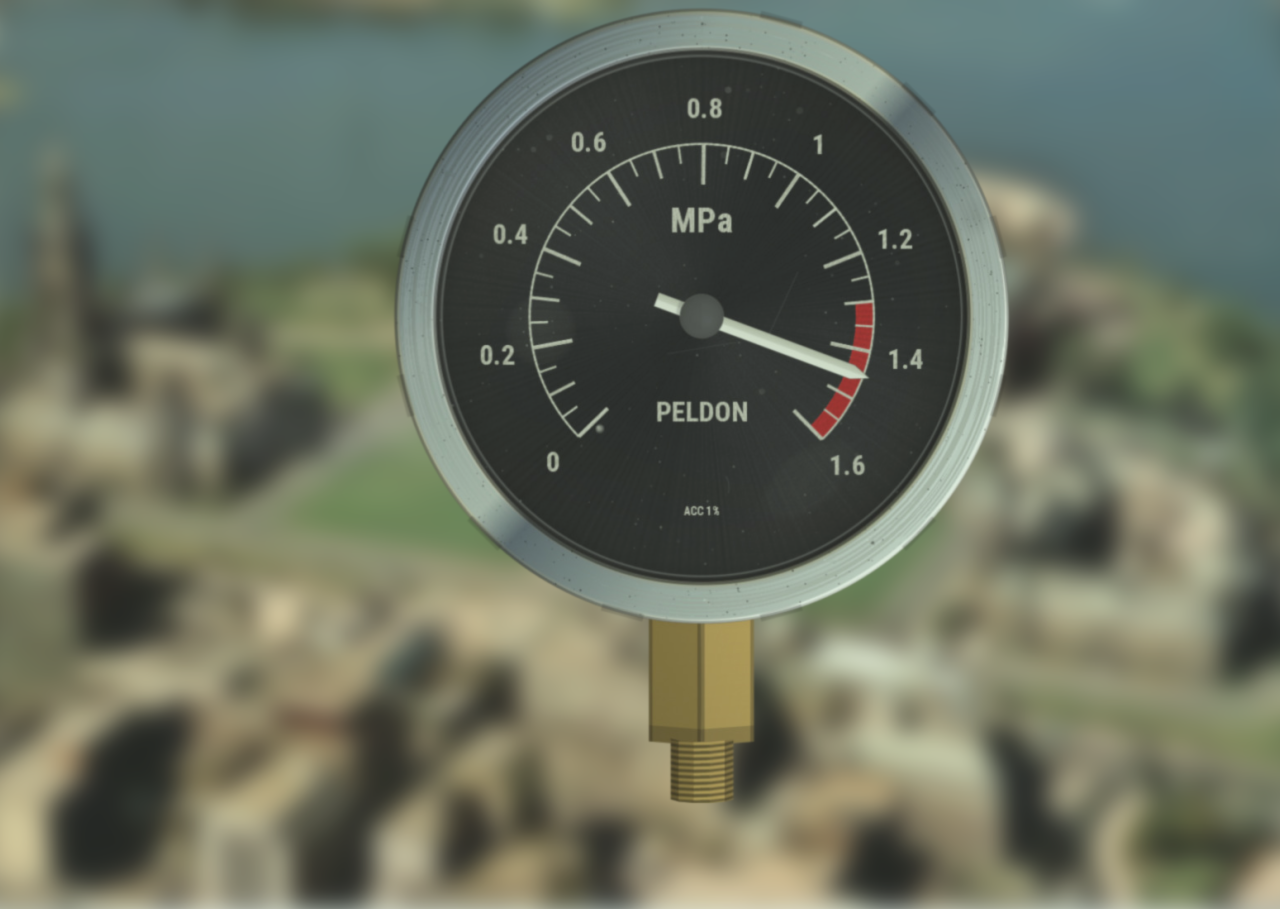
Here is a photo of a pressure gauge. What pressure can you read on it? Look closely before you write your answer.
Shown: 1.45 MPa
